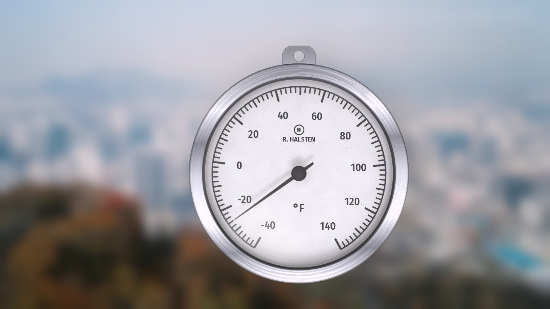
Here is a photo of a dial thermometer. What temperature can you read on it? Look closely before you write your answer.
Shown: -26 °F
